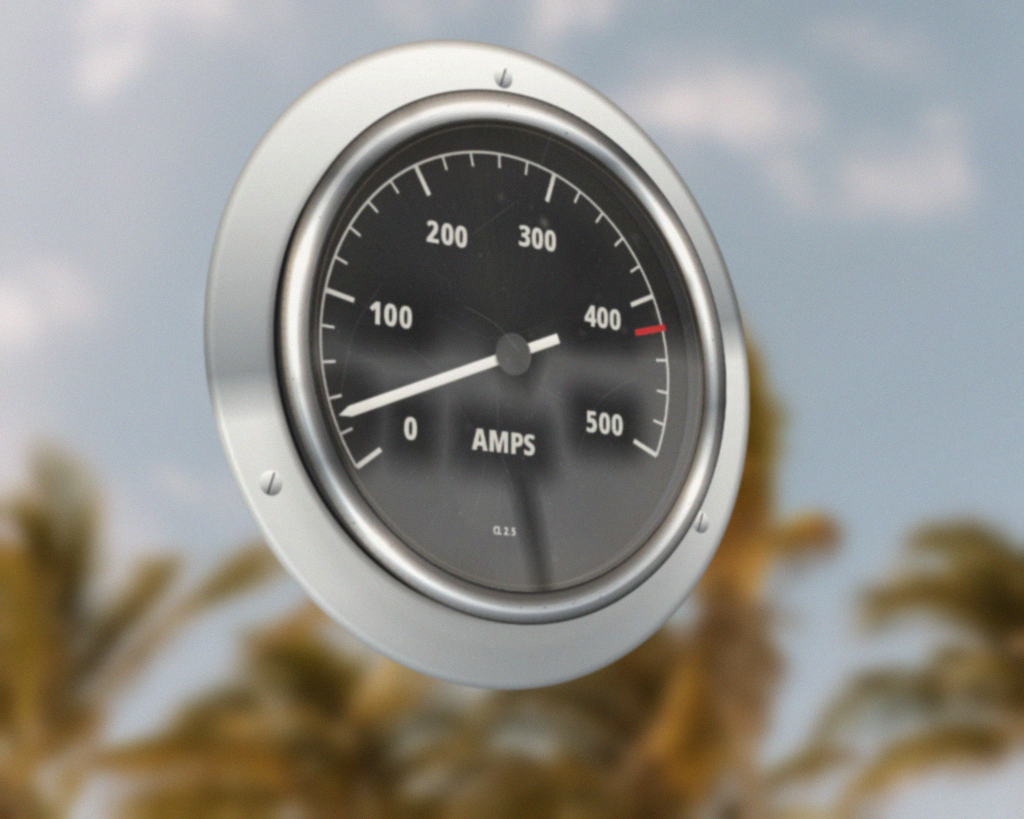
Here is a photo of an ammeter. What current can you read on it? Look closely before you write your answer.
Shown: 30 A
